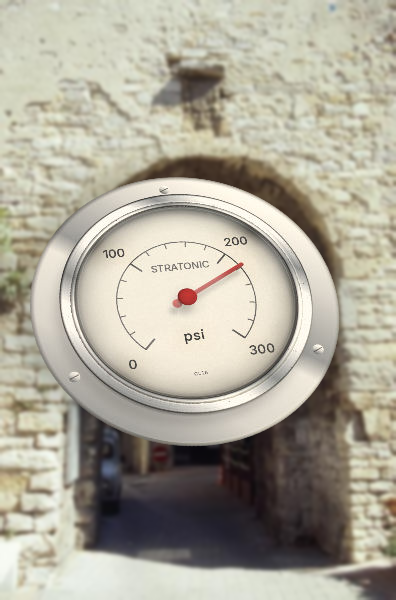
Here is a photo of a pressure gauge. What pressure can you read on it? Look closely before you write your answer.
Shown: 220 psi
